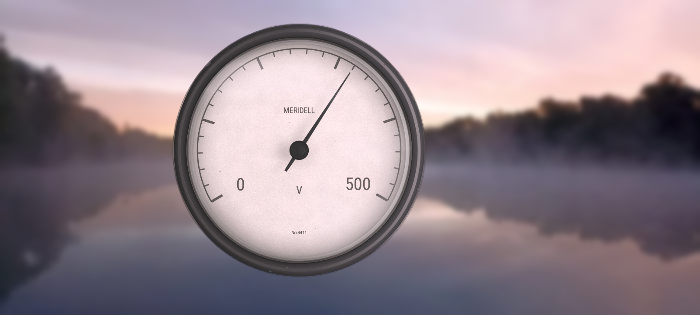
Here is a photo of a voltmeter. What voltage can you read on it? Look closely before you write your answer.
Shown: 320 V
